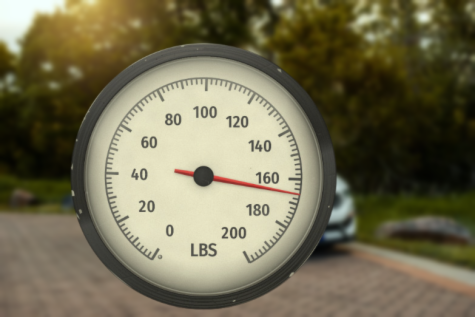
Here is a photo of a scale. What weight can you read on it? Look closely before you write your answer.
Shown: 166 lb
